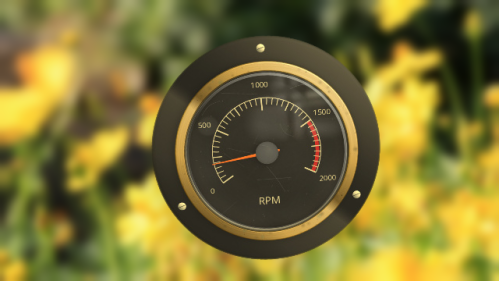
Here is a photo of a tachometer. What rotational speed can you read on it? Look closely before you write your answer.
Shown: 200 rpm
